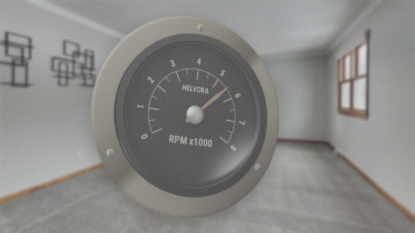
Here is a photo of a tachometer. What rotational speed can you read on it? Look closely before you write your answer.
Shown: 5500 rpm
